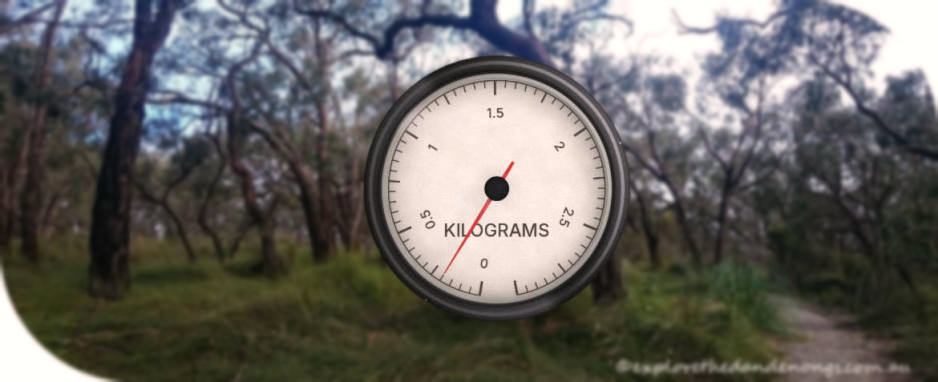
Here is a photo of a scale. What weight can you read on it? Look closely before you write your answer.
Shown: 0.2 kg
